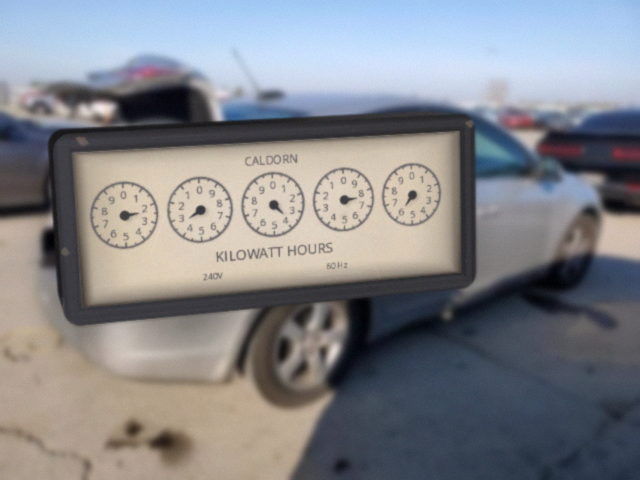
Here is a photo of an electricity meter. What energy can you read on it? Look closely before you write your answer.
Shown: 23376 kWh
